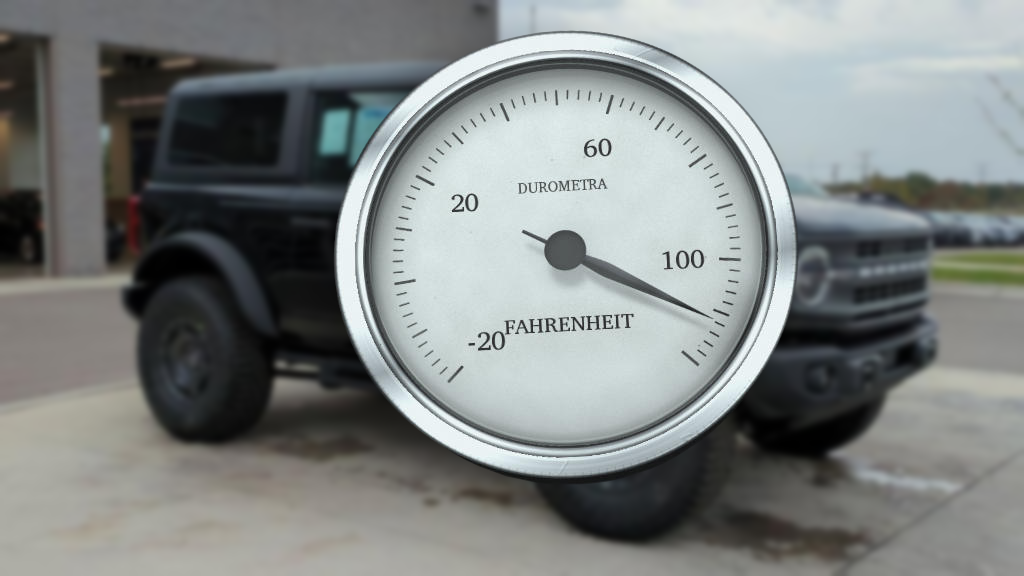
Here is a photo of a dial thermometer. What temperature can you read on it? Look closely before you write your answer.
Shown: 112 °F
